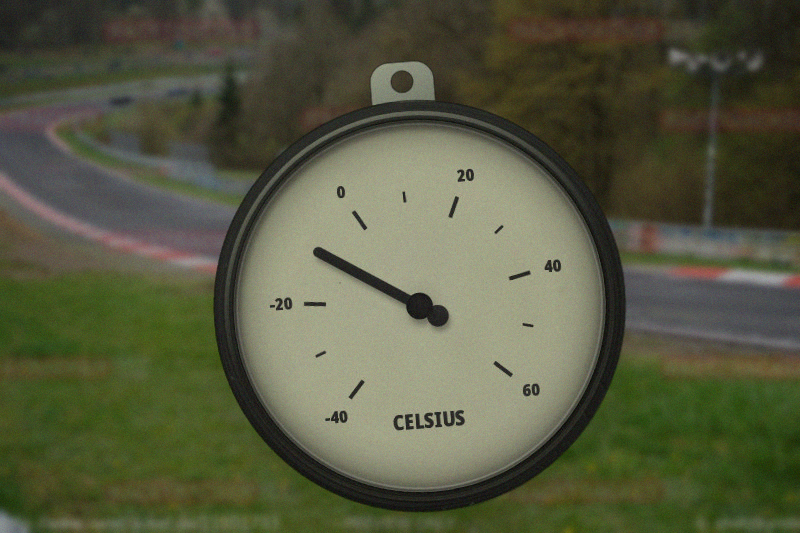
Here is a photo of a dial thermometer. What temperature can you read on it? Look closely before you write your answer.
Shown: -10 °C
